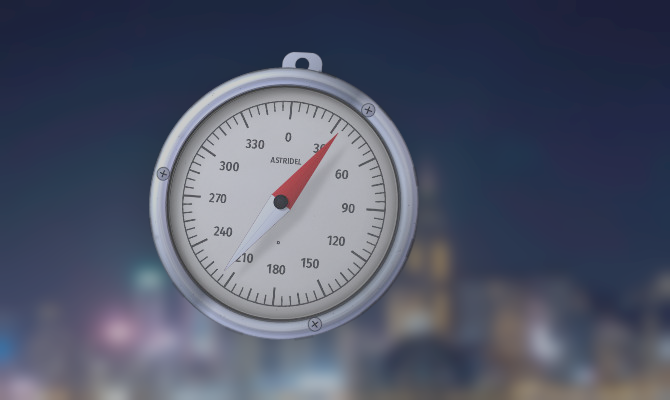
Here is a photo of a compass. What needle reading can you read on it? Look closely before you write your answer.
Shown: 35 °
